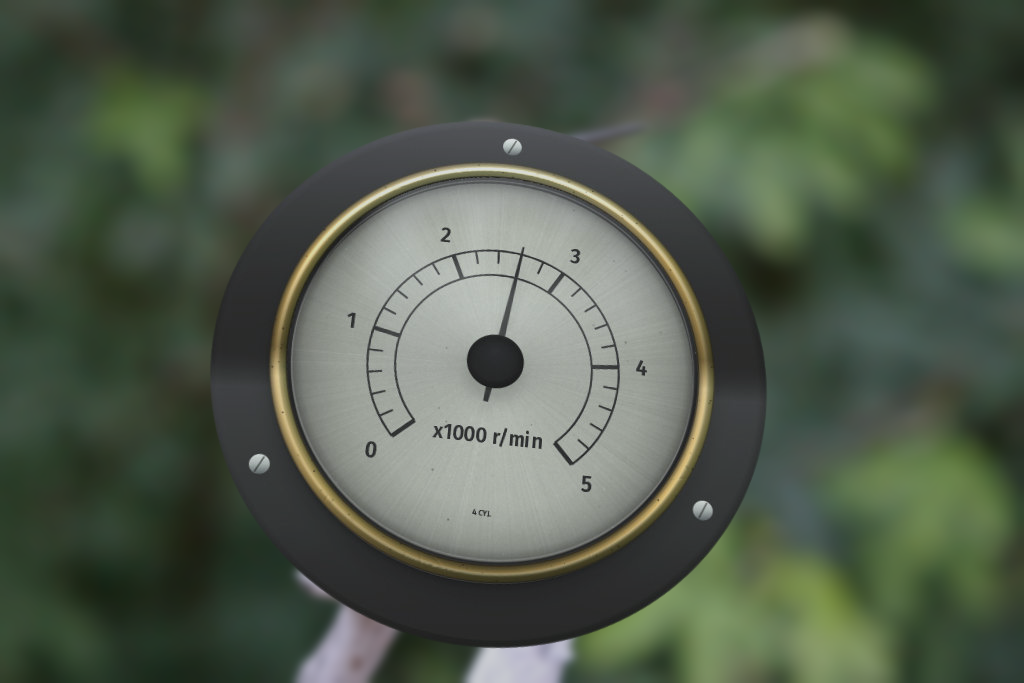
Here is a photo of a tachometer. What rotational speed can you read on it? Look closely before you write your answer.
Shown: 2600 rpm
